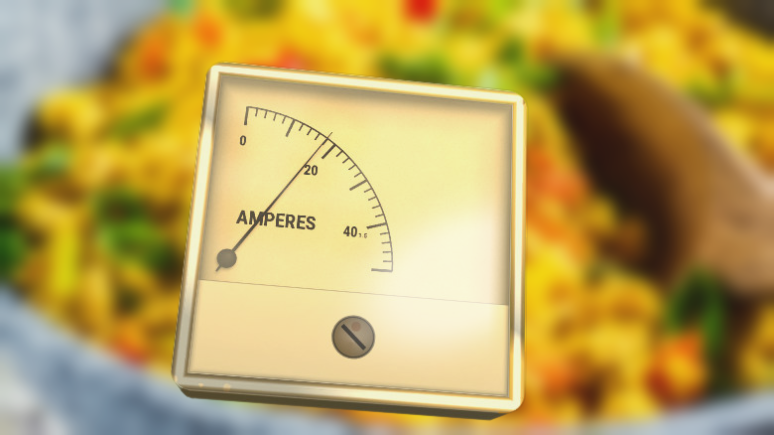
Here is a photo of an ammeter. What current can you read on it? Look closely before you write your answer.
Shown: 18 A
